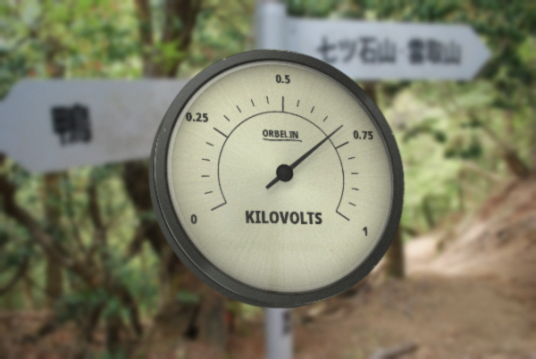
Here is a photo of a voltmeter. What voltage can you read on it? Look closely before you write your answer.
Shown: 0.7 kV
